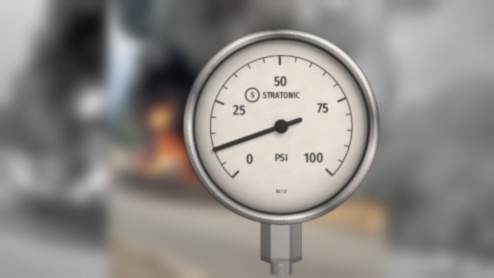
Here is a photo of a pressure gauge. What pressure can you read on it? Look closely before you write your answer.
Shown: 10 psi
